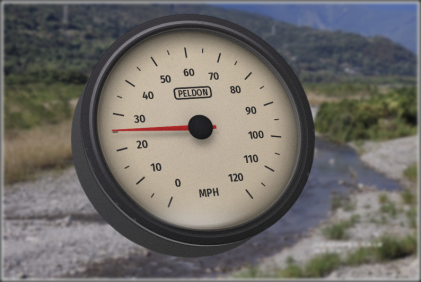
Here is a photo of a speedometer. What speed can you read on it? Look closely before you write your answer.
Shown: 25 mph
